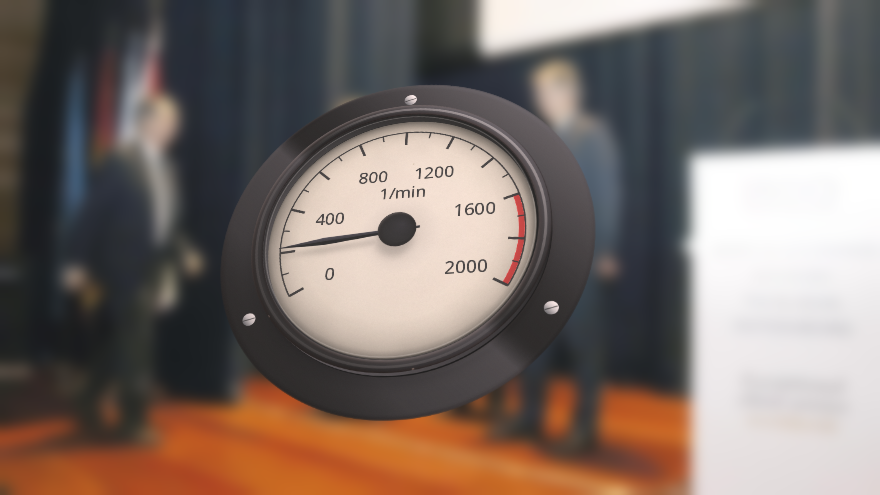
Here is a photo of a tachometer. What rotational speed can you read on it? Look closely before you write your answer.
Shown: 200 rpm
